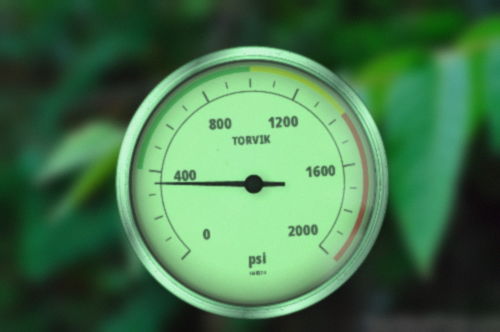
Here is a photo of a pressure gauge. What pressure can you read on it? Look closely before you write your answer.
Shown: 350 psi
